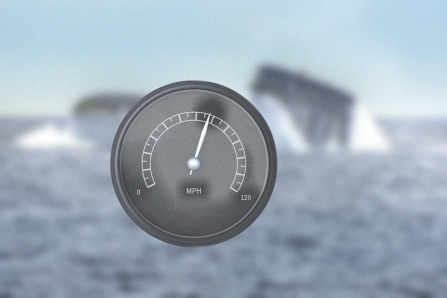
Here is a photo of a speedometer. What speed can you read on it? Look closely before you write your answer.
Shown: 67.5 mph
